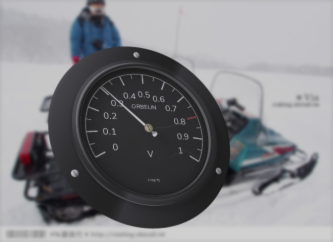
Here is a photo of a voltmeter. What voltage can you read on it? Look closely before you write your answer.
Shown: 0.3 V
